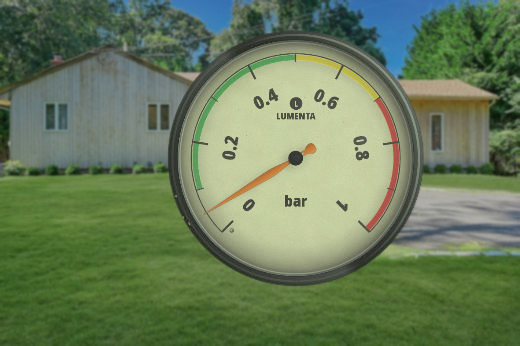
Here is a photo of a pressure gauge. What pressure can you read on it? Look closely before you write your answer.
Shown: 0.05 bar
